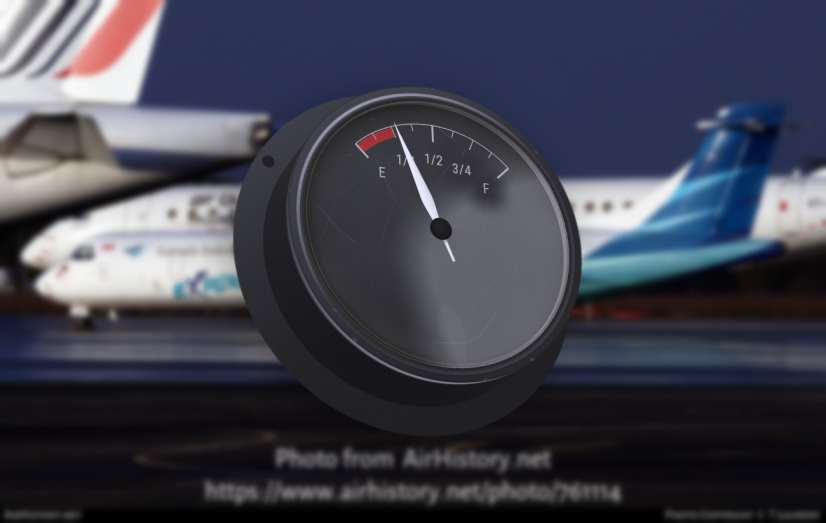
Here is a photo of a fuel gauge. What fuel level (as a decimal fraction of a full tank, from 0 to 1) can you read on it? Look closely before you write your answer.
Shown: 0.25
